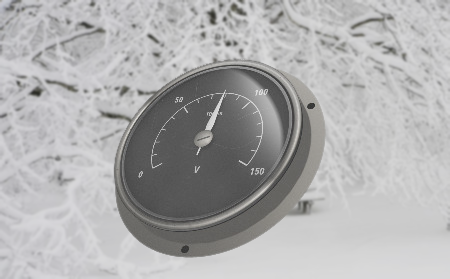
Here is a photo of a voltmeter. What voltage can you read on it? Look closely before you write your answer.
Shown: 80 V
